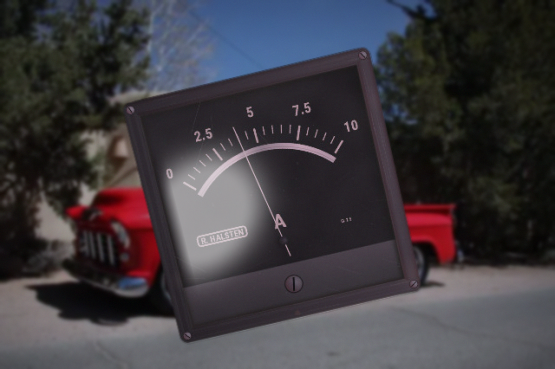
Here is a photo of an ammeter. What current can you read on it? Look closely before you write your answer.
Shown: 4 A
